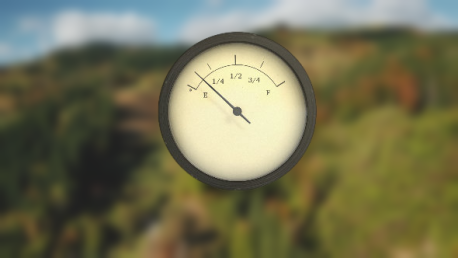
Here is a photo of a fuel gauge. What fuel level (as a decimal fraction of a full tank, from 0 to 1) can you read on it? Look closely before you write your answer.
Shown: 0.125
